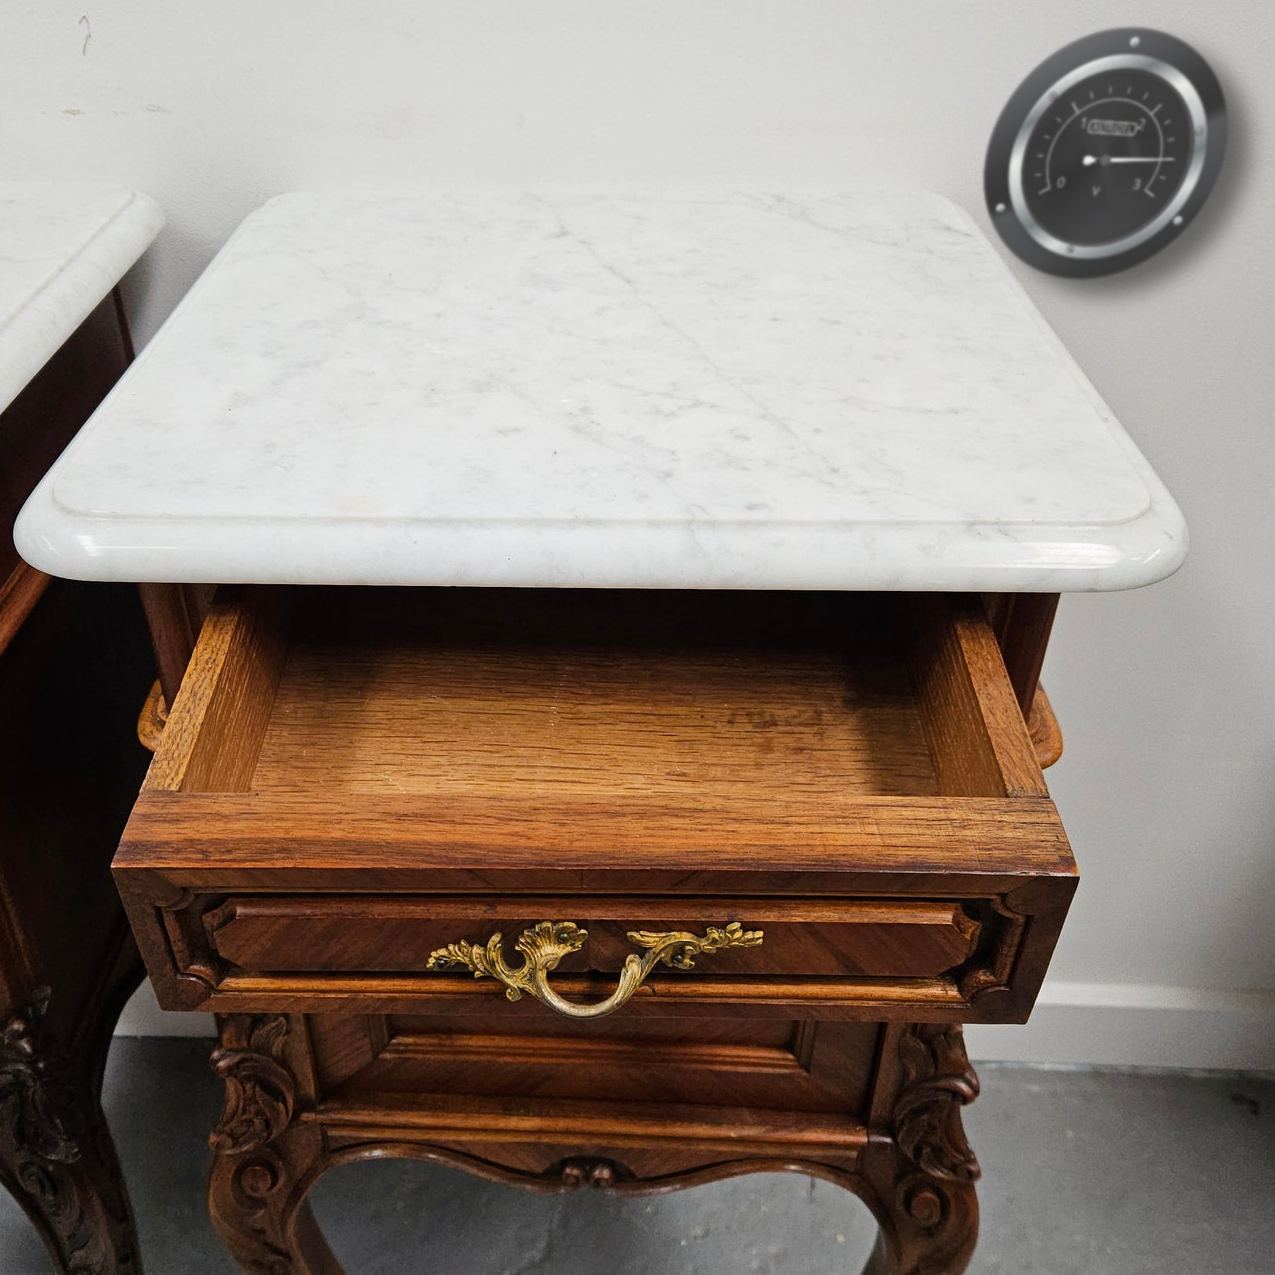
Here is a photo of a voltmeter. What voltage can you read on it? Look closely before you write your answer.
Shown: 2.6 V
